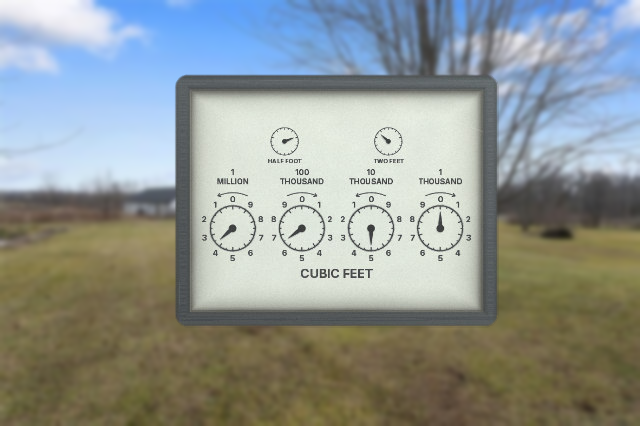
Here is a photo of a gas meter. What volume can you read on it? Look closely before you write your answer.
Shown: 365000 ft³
